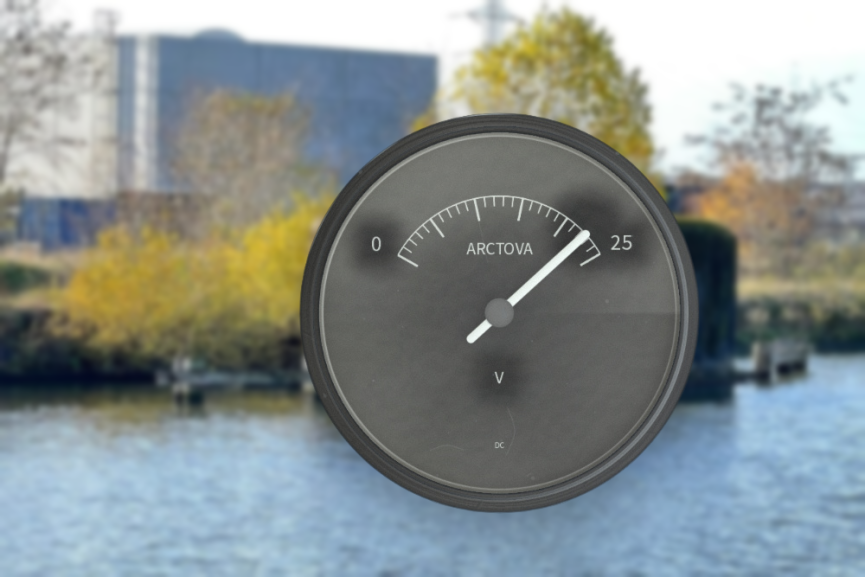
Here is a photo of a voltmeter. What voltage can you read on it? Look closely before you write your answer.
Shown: 22.5 V
